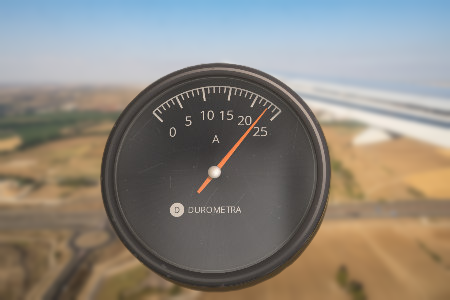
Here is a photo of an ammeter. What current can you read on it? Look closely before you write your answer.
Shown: 23 A
